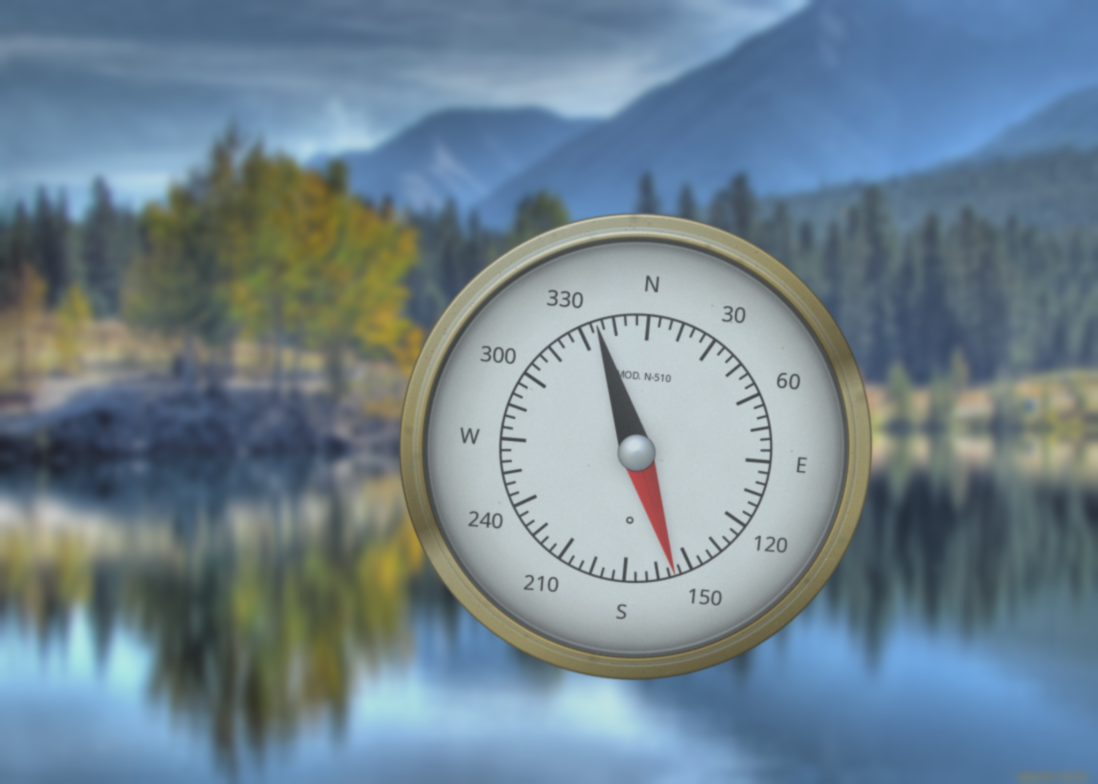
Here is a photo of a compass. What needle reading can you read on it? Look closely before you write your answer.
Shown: 157.5 °
